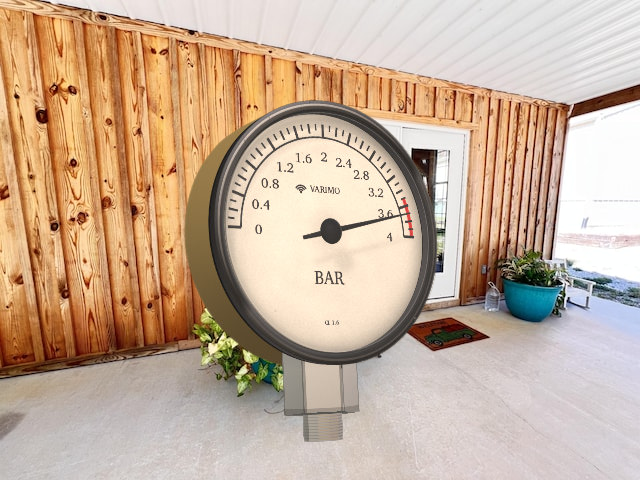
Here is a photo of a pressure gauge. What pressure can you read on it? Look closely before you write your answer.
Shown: 3.7 bar
